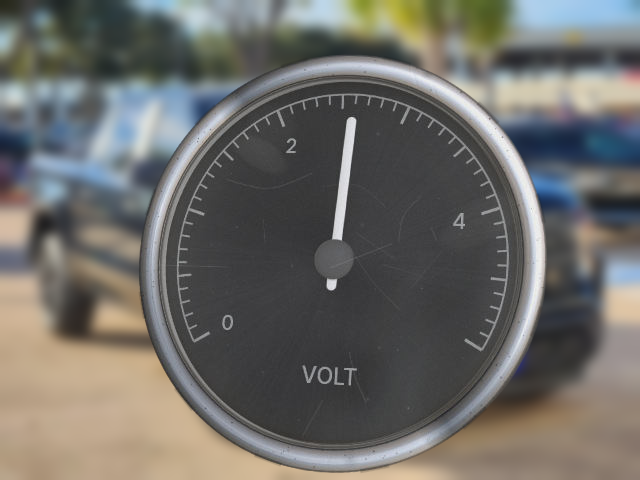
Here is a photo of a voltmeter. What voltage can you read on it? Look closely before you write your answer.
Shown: 2.6 V
